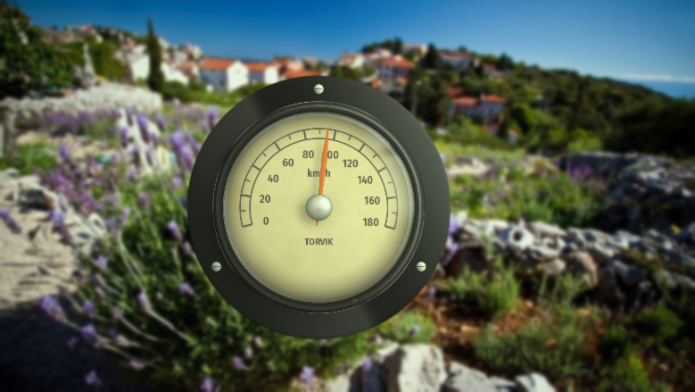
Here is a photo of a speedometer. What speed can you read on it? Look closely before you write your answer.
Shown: 95 km/h
